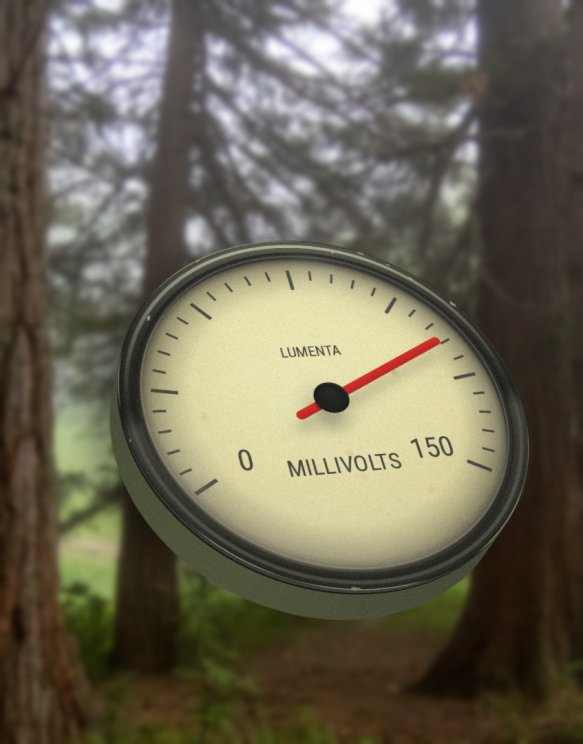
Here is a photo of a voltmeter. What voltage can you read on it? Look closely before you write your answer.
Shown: 115 mV
